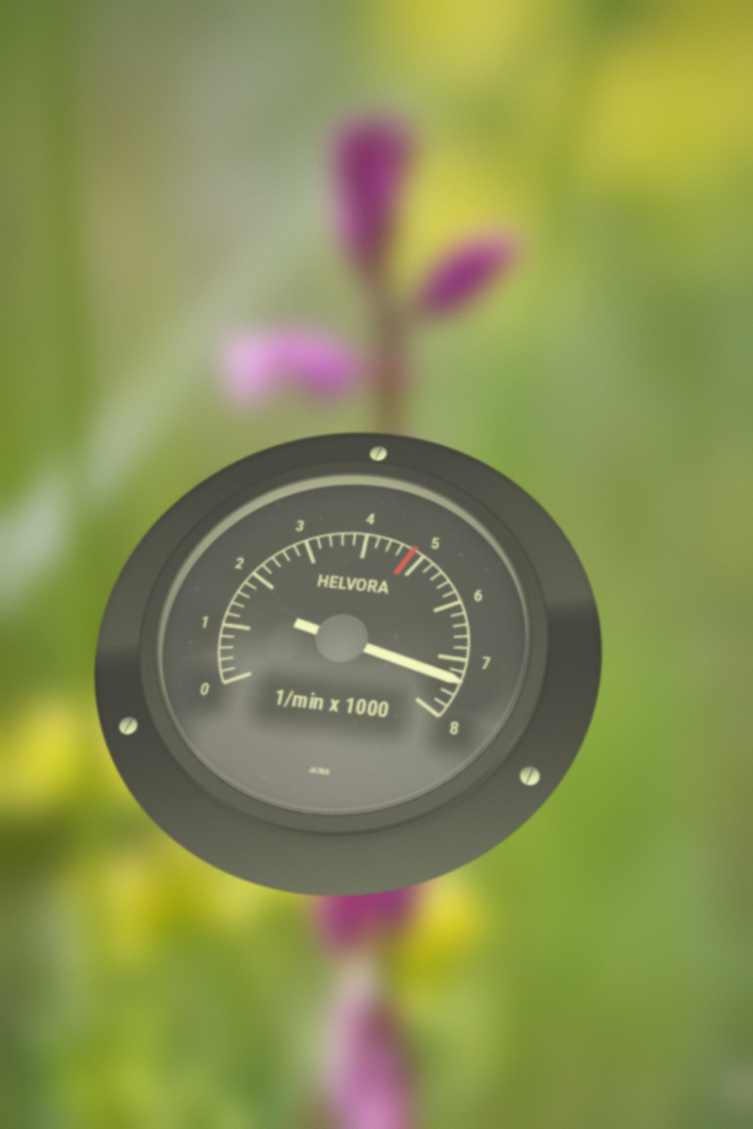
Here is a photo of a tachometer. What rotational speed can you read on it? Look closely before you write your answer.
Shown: 7400 rpm
